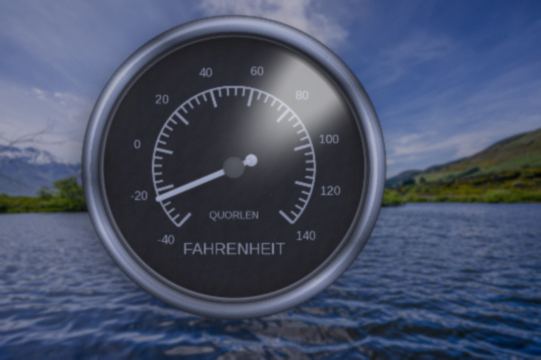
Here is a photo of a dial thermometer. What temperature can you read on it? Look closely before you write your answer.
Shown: -24 °F
